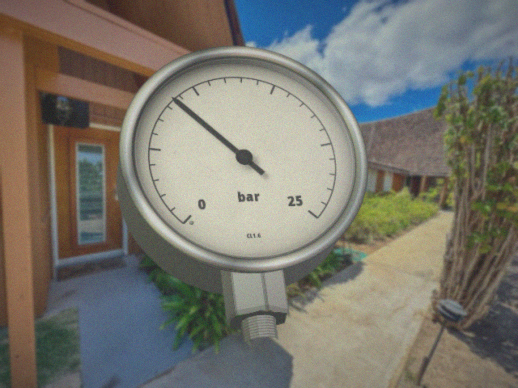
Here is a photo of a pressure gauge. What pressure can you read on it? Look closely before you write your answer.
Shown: 8.5 bar
